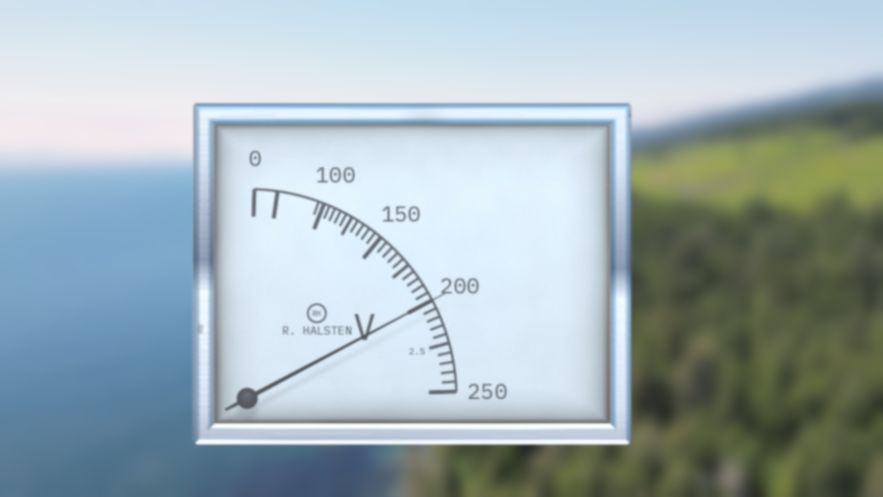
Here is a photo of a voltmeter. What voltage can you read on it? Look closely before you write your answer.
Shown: 200 V
